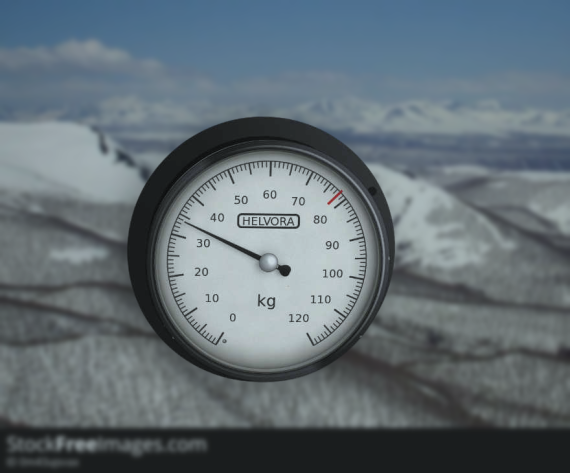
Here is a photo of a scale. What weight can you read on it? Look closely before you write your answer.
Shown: 34 kg
